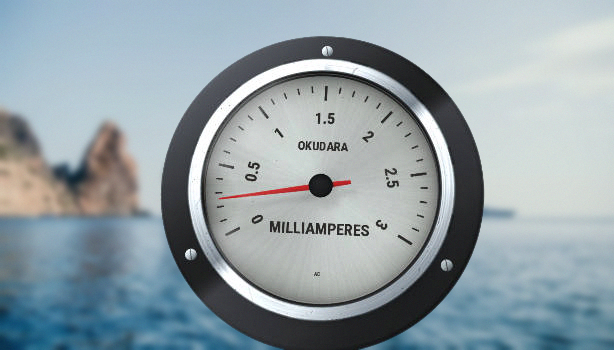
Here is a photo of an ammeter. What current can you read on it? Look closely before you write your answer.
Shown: 0.25 mA
